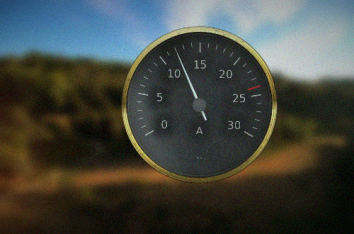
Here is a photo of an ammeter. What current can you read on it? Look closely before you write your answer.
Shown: 12 A
